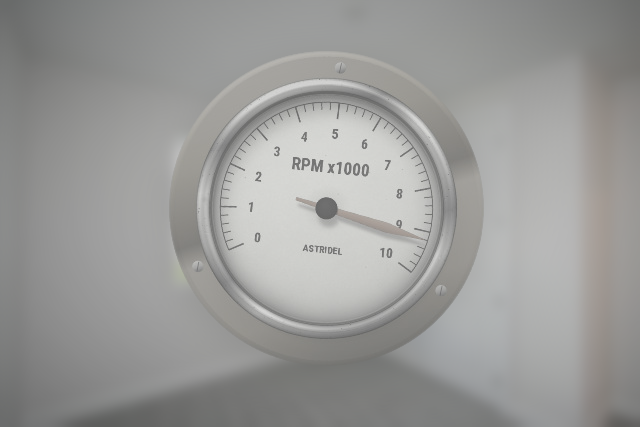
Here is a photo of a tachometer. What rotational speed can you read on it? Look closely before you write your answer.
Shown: 9200 rpm
